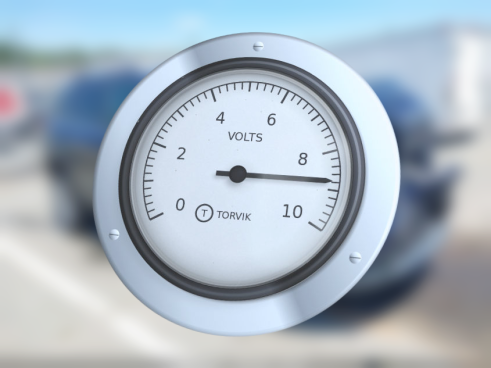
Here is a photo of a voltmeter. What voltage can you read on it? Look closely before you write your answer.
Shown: 8.8 V
